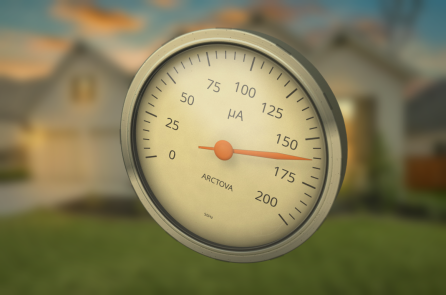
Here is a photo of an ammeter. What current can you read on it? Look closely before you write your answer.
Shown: 160 µA
